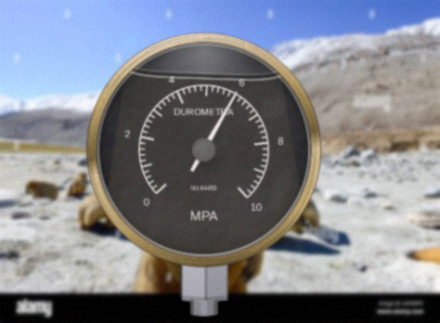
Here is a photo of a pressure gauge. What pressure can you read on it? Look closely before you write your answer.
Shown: 6 MPa
